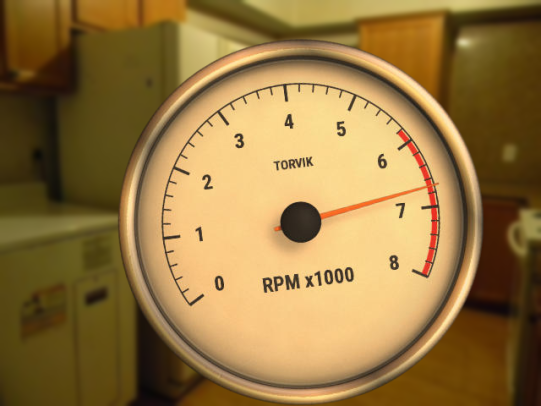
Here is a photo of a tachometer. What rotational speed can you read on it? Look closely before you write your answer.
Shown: 6700 rpm
